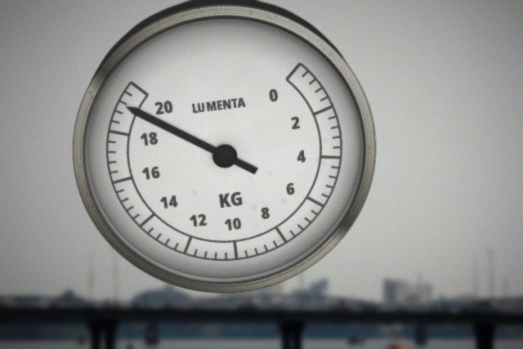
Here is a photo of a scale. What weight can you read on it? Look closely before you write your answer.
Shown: 19.2 kg
